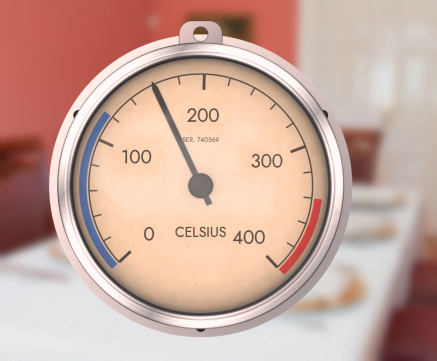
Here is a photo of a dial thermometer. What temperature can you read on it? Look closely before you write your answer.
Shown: 160 °C
